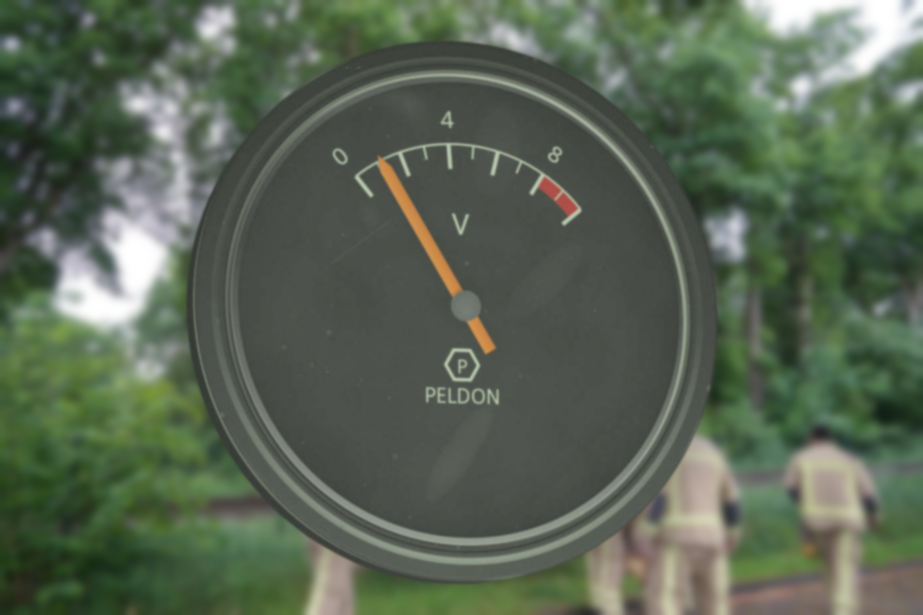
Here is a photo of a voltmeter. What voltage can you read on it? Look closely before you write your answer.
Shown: 1 V
